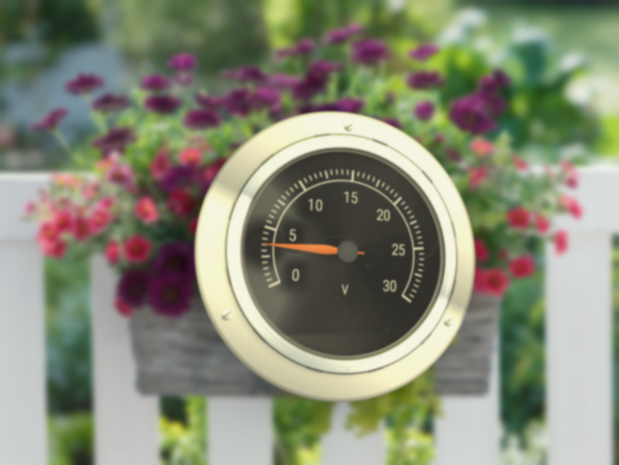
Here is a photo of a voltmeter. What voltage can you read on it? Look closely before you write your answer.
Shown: 3.5 V
